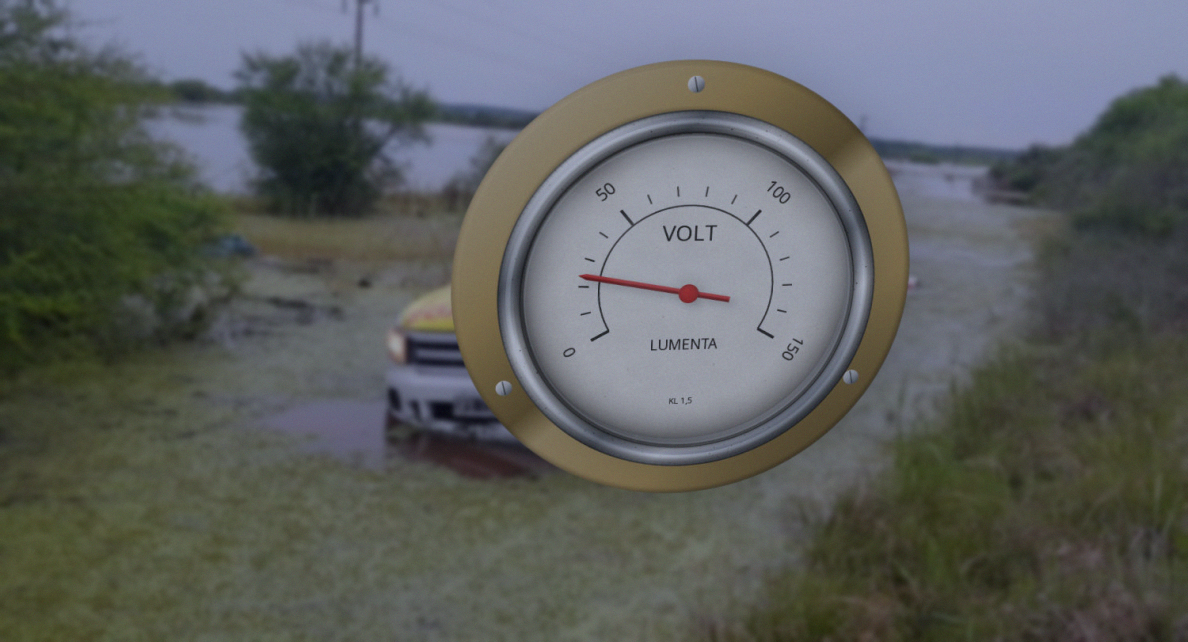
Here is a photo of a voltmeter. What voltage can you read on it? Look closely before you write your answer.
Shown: 25 V
